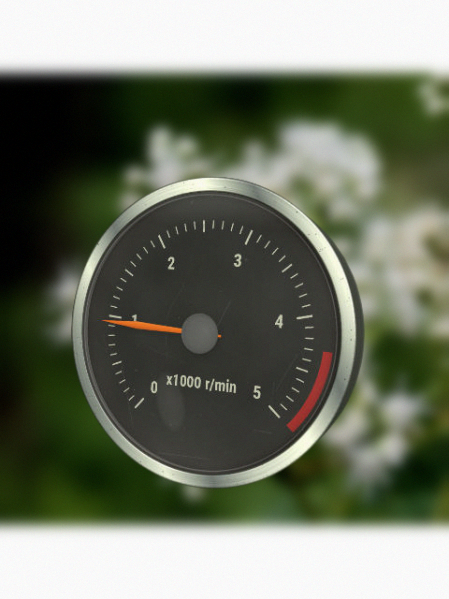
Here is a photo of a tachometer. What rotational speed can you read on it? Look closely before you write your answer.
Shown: 950 rpm
